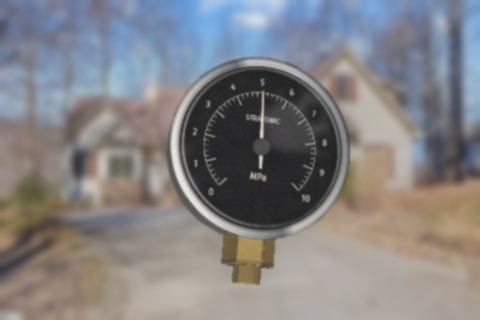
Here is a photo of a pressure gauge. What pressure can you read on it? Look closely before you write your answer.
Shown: 5 MPa
